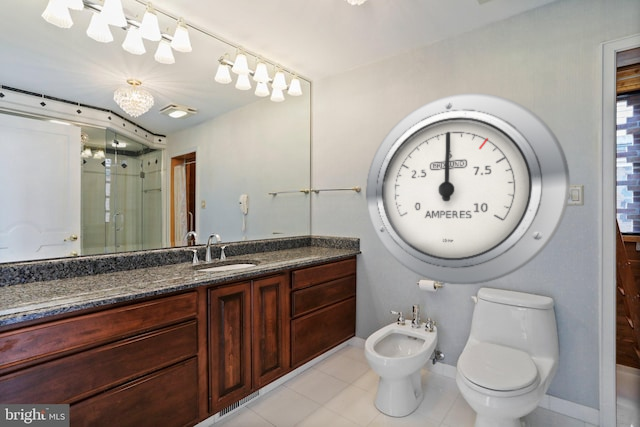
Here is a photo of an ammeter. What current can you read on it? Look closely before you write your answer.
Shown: 5 A
